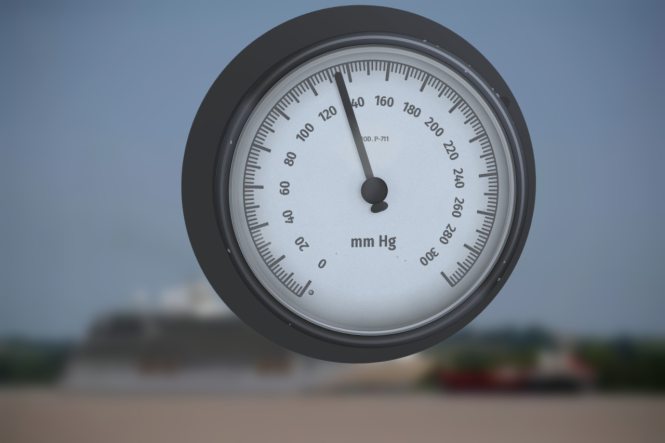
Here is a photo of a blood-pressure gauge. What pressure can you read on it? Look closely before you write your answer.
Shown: 134 mmHg
